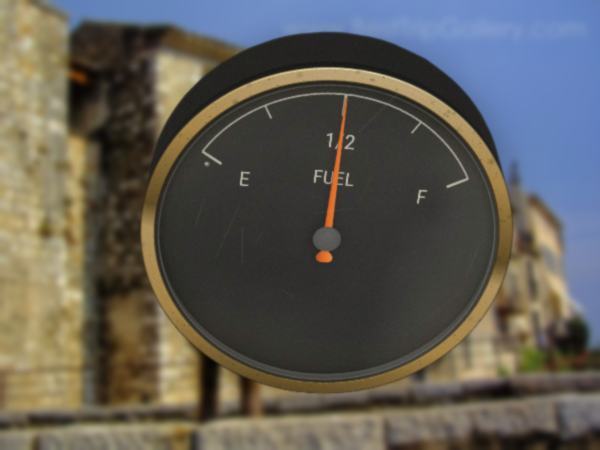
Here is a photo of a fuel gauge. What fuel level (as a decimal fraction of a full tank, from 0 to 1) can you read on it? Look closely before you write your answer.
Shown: 0.5
